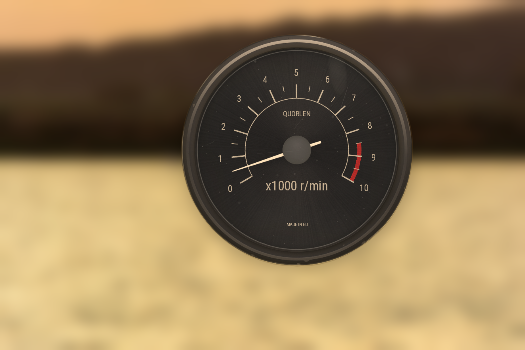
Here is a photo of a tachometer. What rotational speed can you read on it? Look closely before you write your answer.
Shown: 500 rpm
